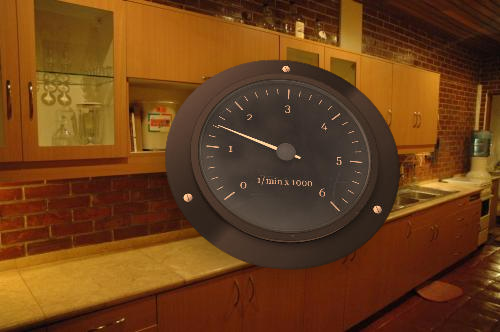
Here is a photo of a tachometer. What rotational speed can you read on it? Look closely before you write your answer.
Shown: 1400 rpm
